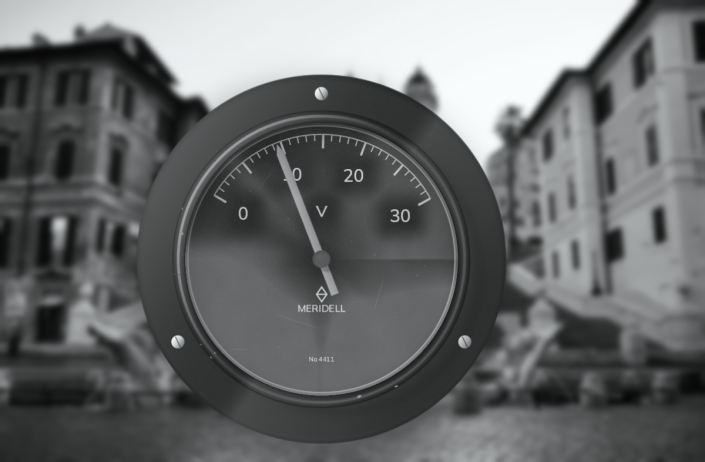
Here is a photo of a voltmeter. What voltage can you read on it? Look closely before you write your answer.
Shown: 9.5 V
